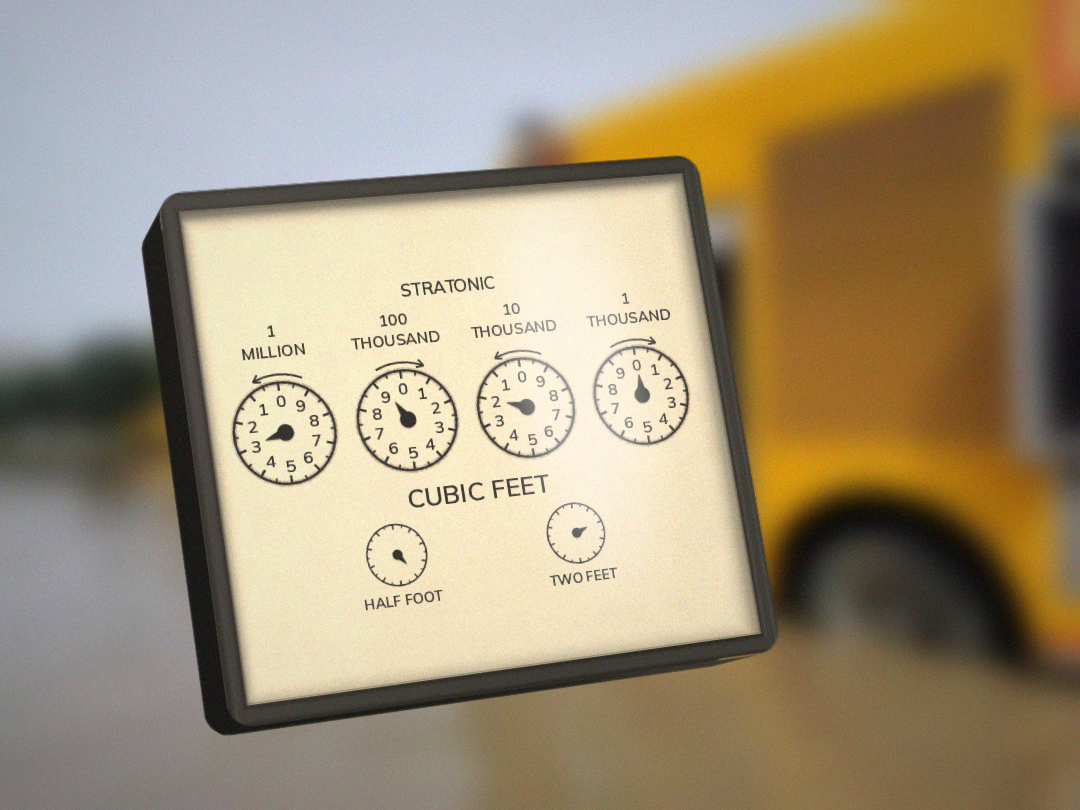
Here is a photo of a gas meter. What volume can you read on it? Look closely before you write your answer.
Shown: 292000 ft³
